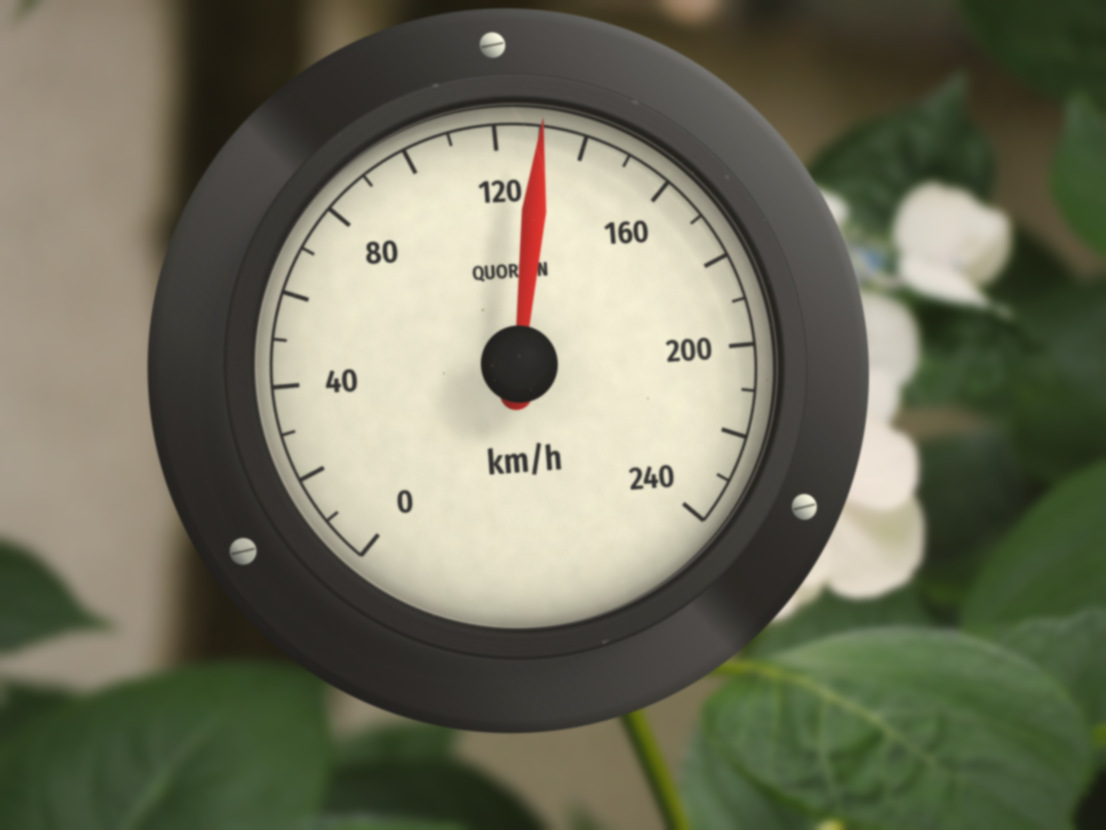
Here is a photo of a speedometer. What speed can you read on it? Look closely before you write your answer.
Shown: 130 km/h
